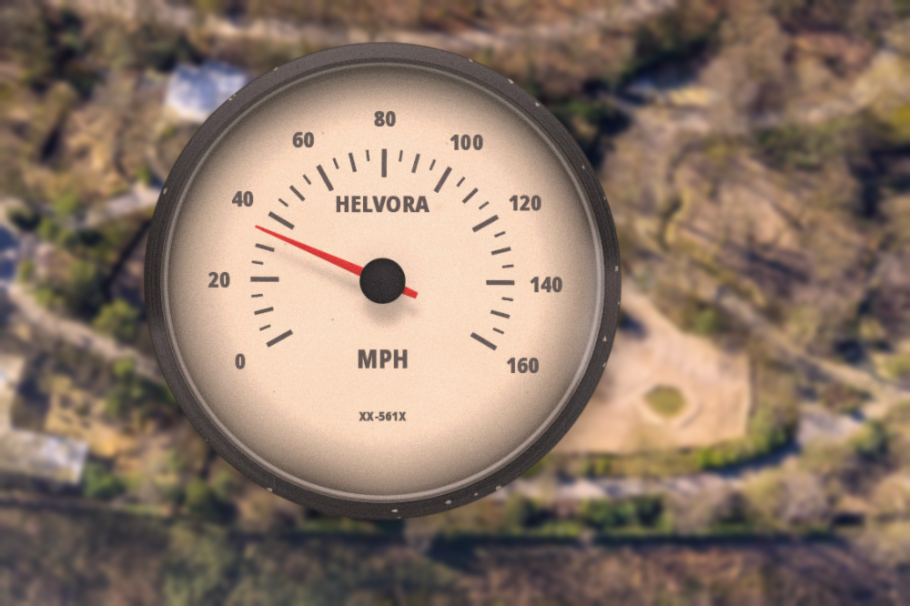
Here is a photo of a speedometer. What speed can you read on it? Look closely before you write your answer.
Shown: 35 mph
